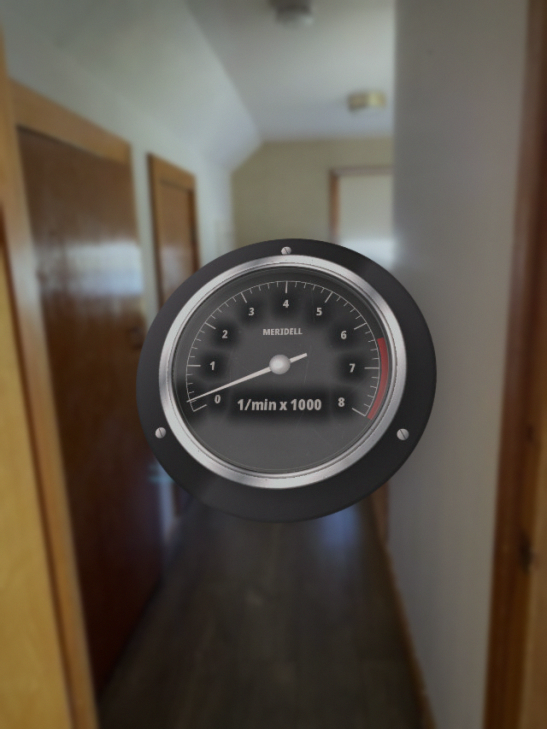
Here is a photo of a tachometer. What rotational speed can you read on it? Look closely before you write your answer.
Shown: 200 rpm
